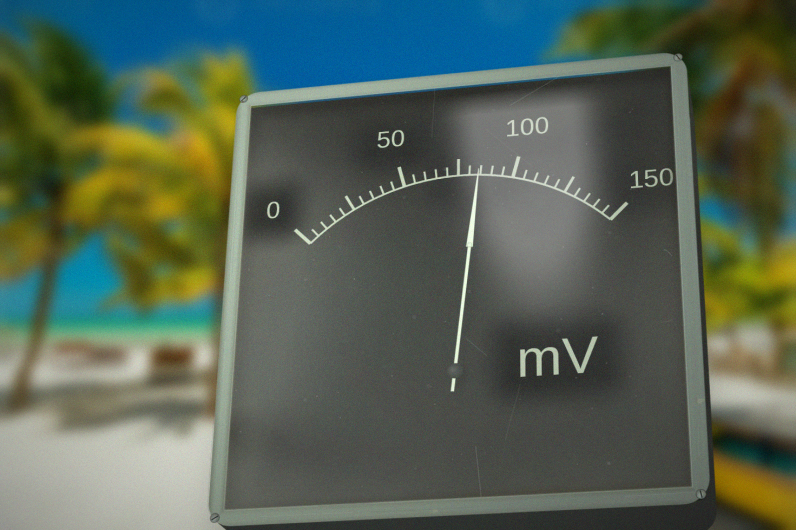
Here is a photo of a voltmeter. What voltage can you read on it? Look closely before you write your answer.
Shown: 85 mV
